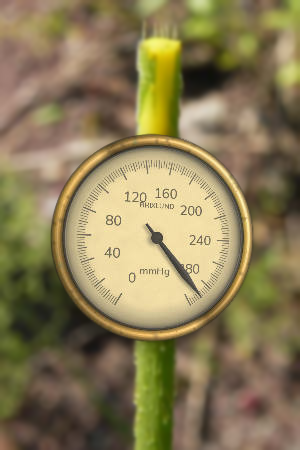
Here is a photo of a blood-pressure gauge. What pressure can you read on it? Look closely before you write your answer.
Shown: 290 mmHg
